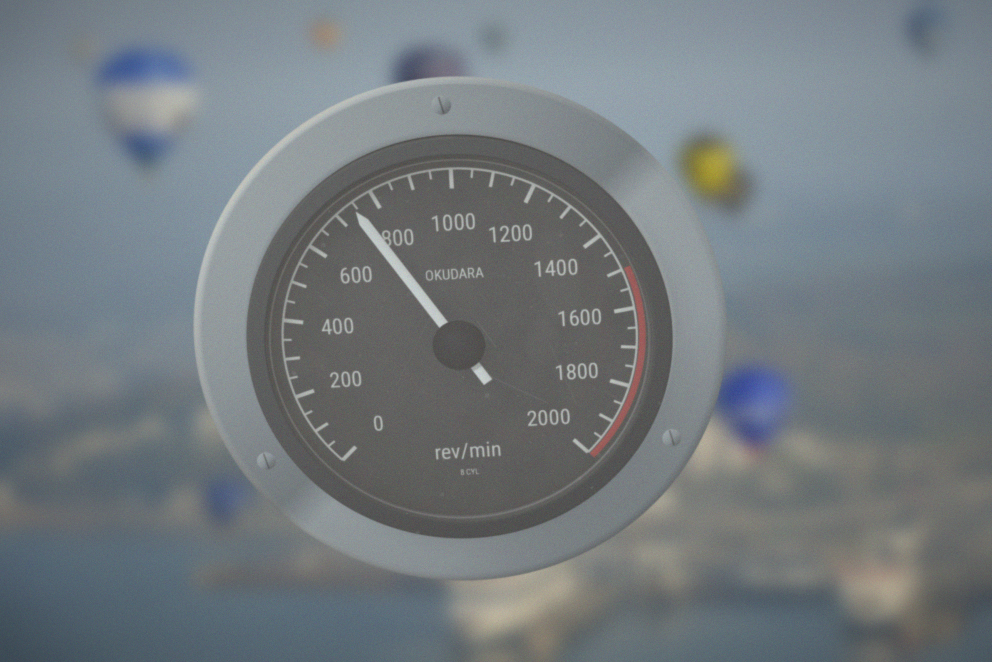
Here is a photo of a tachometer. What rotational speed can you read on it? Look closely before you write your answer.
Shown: 750 rpm
